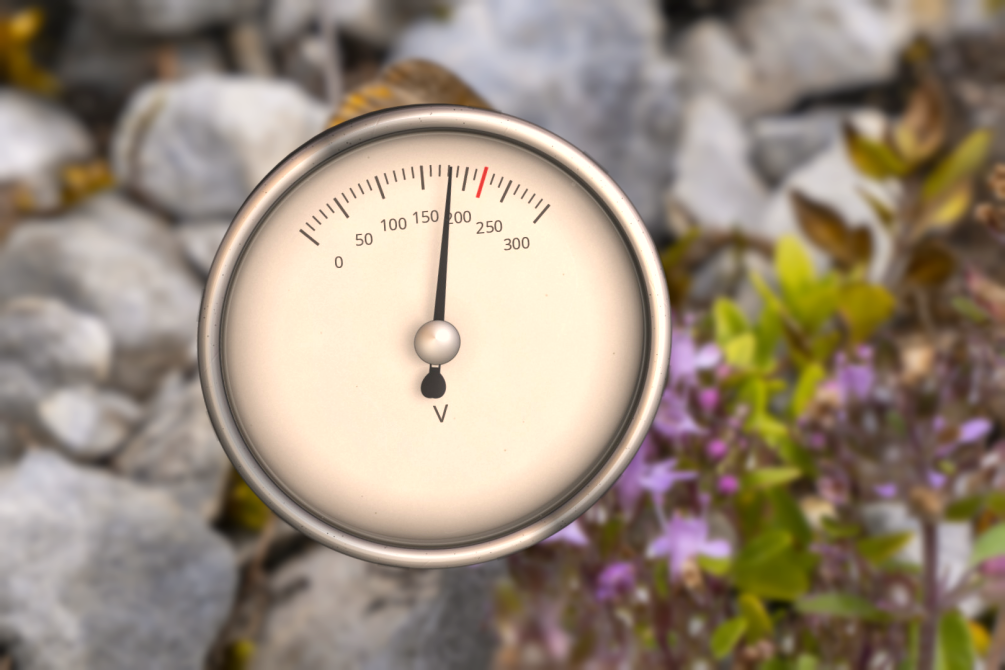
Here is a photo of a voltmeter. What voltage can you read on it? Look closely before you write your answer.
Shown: 180 V
